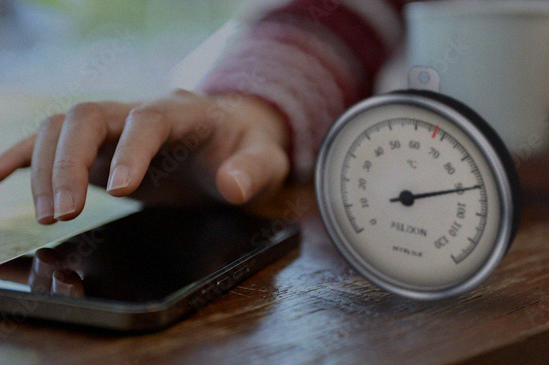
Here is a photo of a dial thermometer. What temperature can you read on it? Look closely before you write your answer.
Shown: 90 °C
